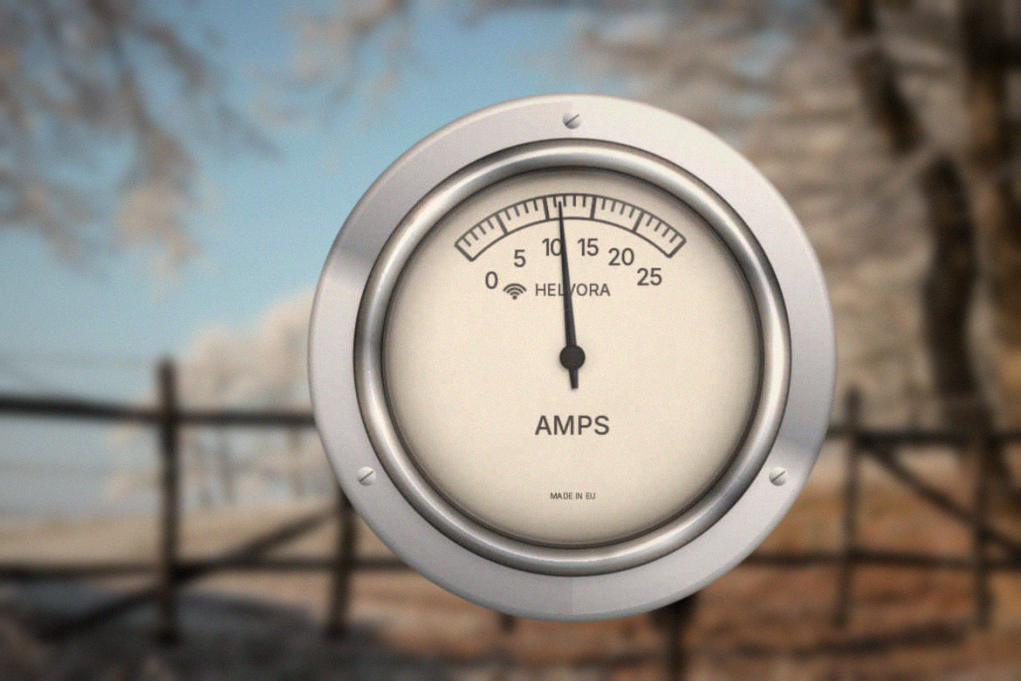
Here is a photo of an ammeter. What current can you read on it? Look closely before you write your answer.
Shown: 11.5 A
